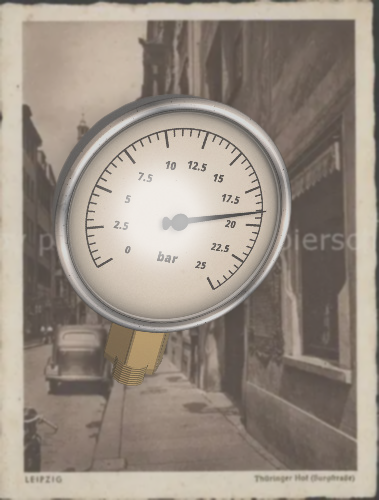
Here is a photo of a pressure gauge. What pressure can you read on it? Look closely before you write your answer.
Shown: 19 bar
